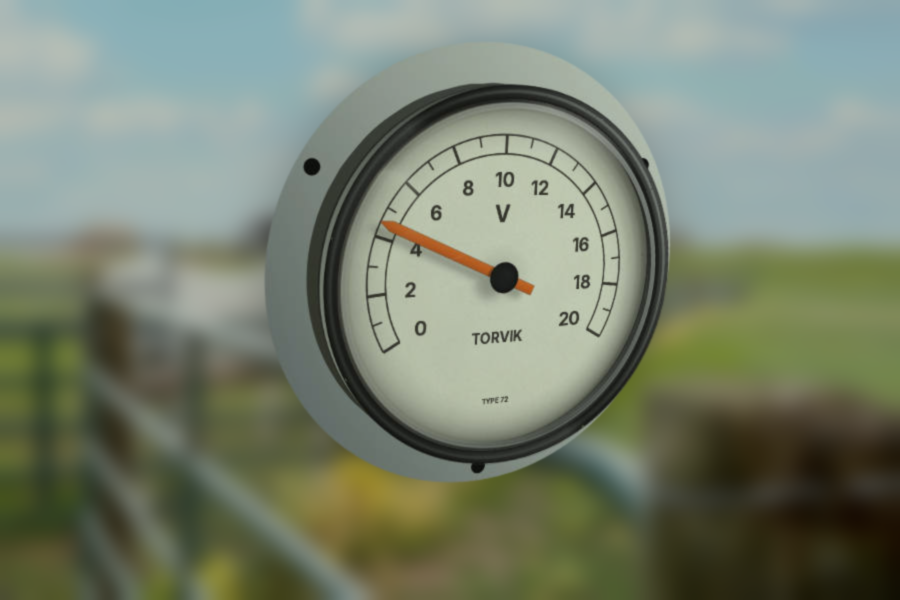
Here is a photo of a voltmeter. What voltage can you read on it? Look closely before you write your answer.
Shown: 4.5 V
